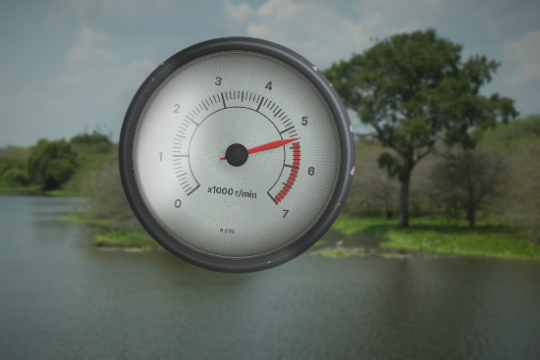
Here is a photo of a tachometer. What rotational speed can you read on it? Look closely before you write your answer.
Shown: 5300 rpm
